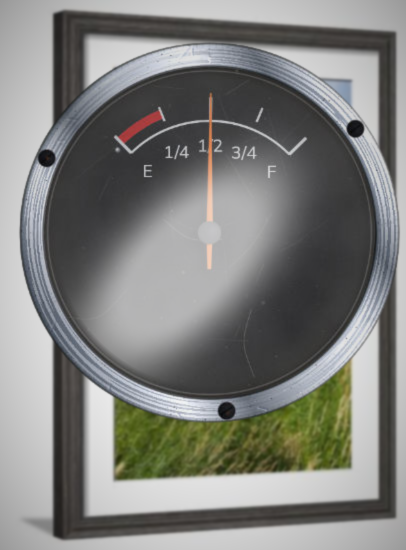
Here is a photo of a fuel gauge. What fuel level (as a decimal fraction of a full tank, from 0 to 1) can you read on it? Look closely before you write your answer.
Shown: 0.5
